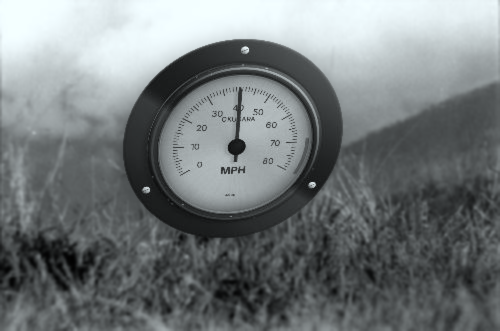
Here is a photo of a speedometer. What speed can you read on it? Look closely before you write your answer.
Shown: 40 mph
